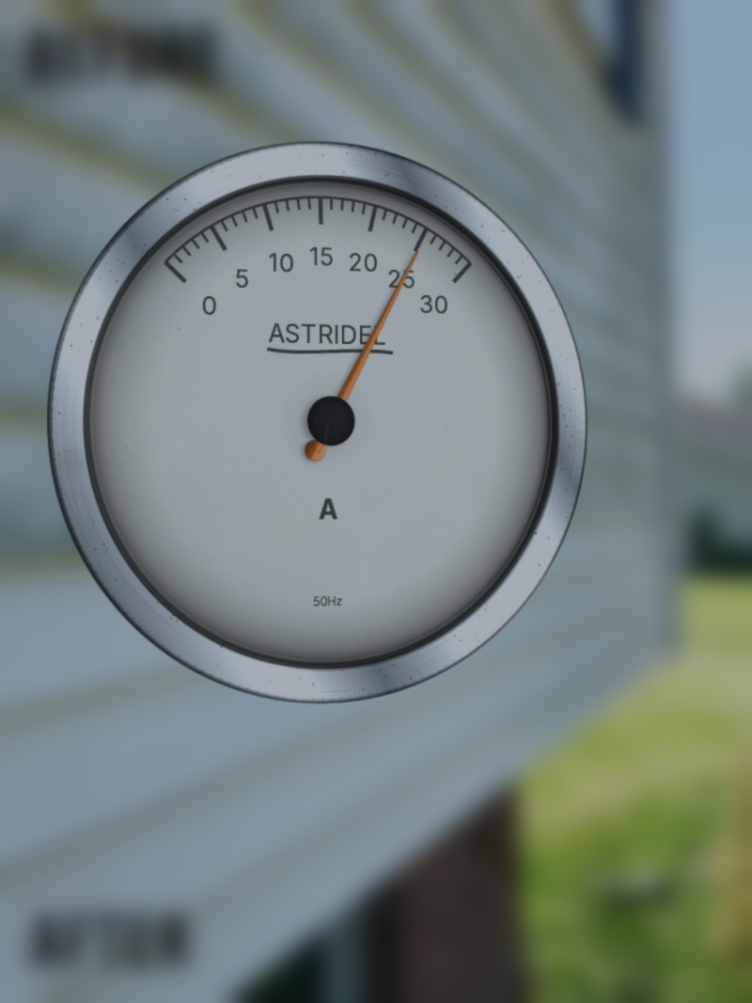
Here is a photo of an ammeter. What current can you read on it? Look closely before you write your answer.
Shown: 25 A
